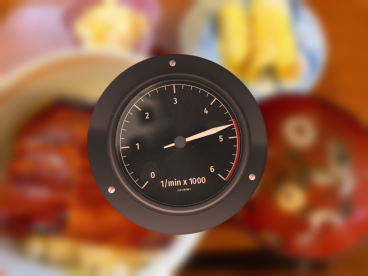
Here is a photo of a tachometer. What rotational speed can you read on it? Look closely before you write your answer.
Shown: 4700 rpm
